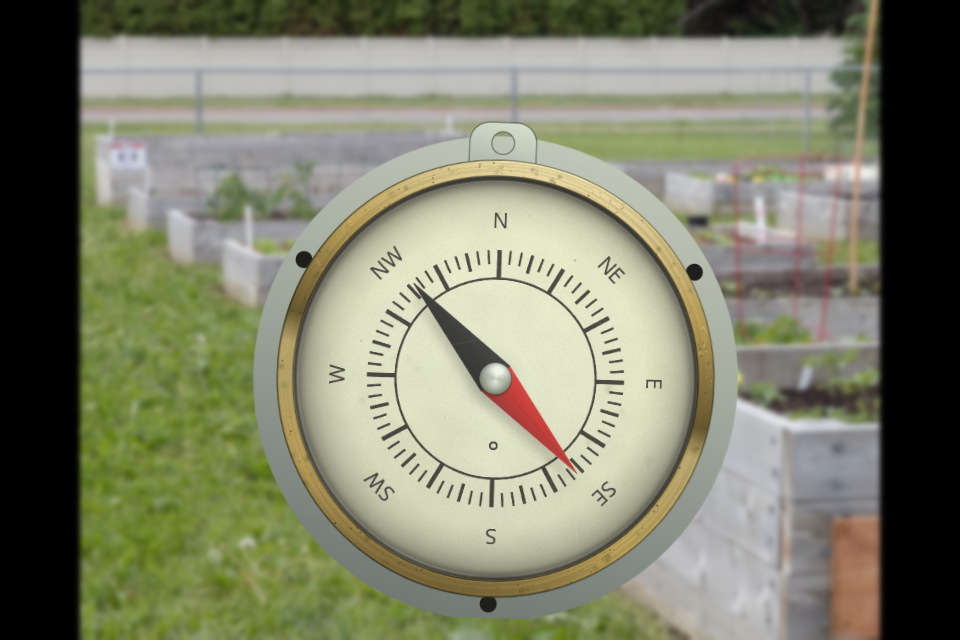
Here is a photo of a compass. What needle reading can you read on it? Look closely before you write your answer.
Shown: 137.5 °
